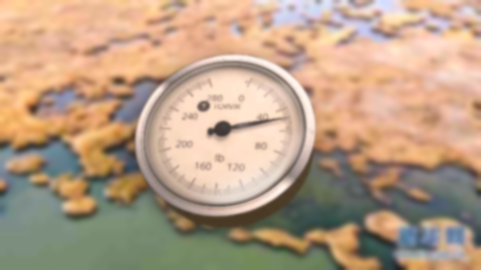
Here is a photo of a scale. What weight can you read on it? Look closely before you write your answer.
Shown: 50 lb
